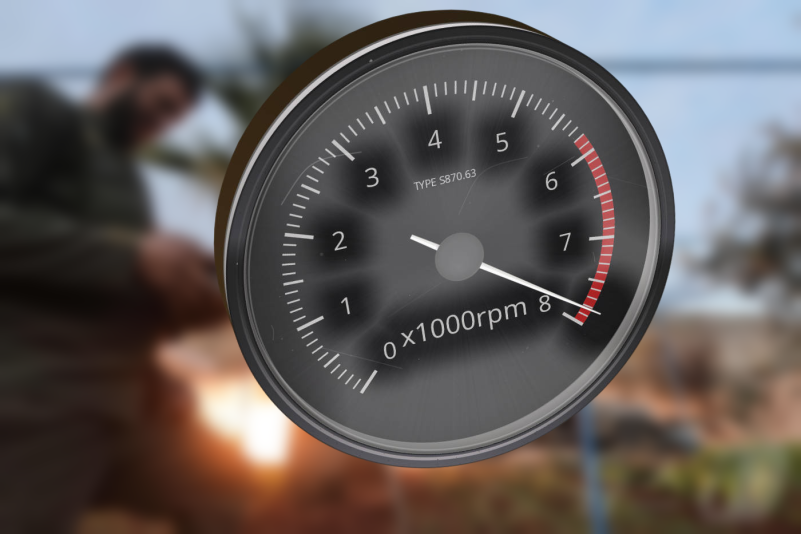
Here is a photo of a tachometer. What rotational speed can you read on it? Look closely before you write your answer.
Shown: 7800 rpm
